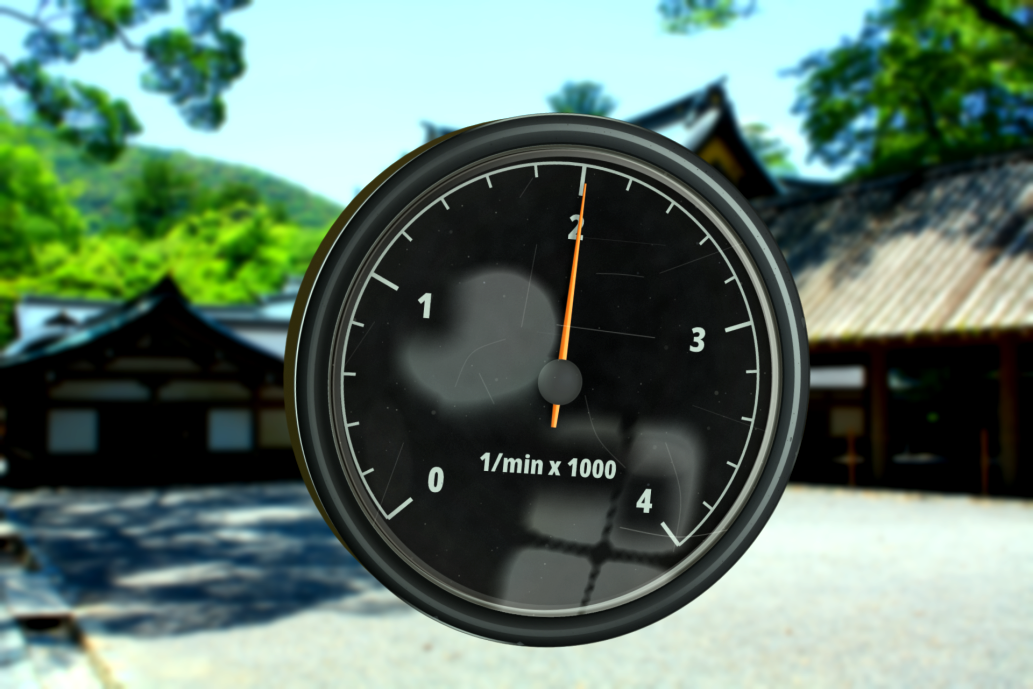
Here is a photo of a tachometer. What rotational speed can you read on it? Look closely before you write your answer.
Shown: 2000 rpm
